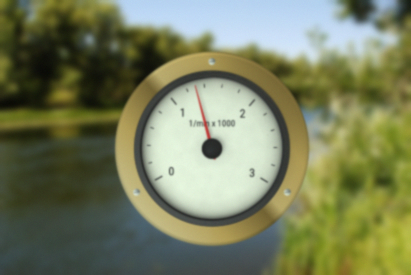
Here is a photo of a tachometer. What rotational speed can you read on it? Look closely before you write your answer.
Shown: 1300 rpm
